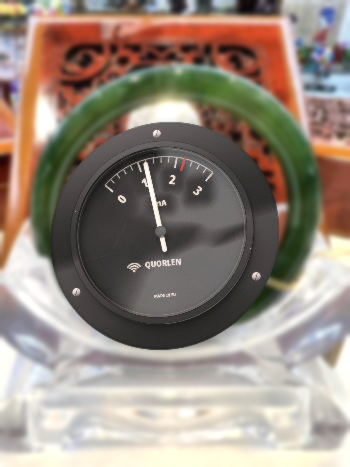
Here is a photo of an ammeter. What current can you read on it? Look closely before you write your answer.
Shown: 1.2 mA
